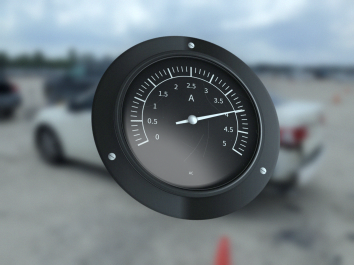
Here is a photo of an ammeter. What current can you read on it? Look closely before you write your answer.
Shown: 4 A
